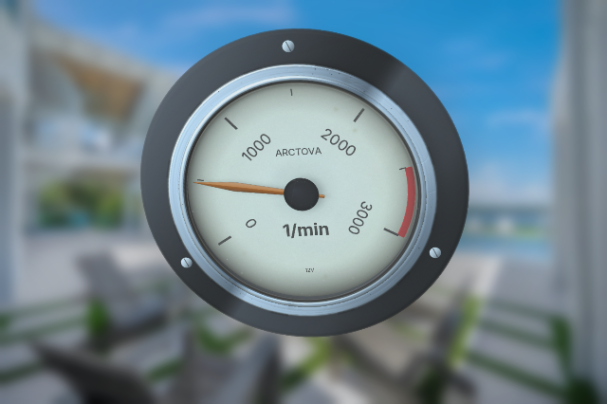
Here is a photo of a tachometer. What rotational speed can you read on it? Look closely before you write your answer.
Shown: 500 rpm
